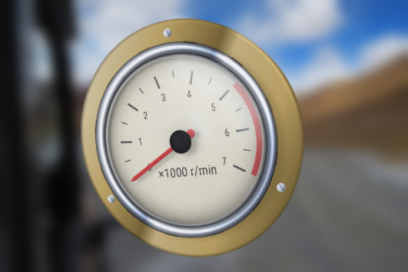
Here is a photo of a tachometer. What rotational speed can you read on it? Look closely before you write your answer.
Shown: 0 rpm
